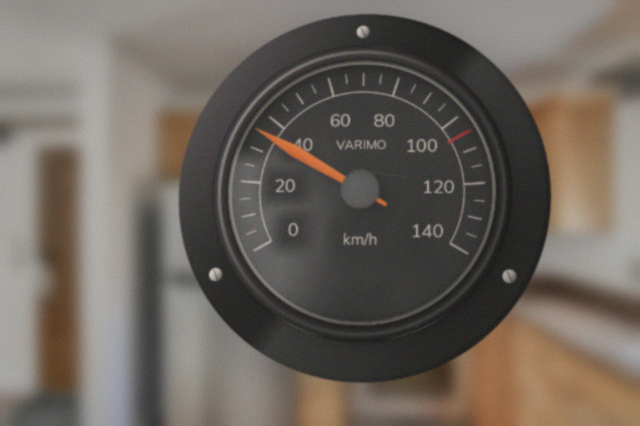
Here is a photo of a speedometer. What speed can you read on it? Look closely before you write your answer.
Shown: 35 km/h
